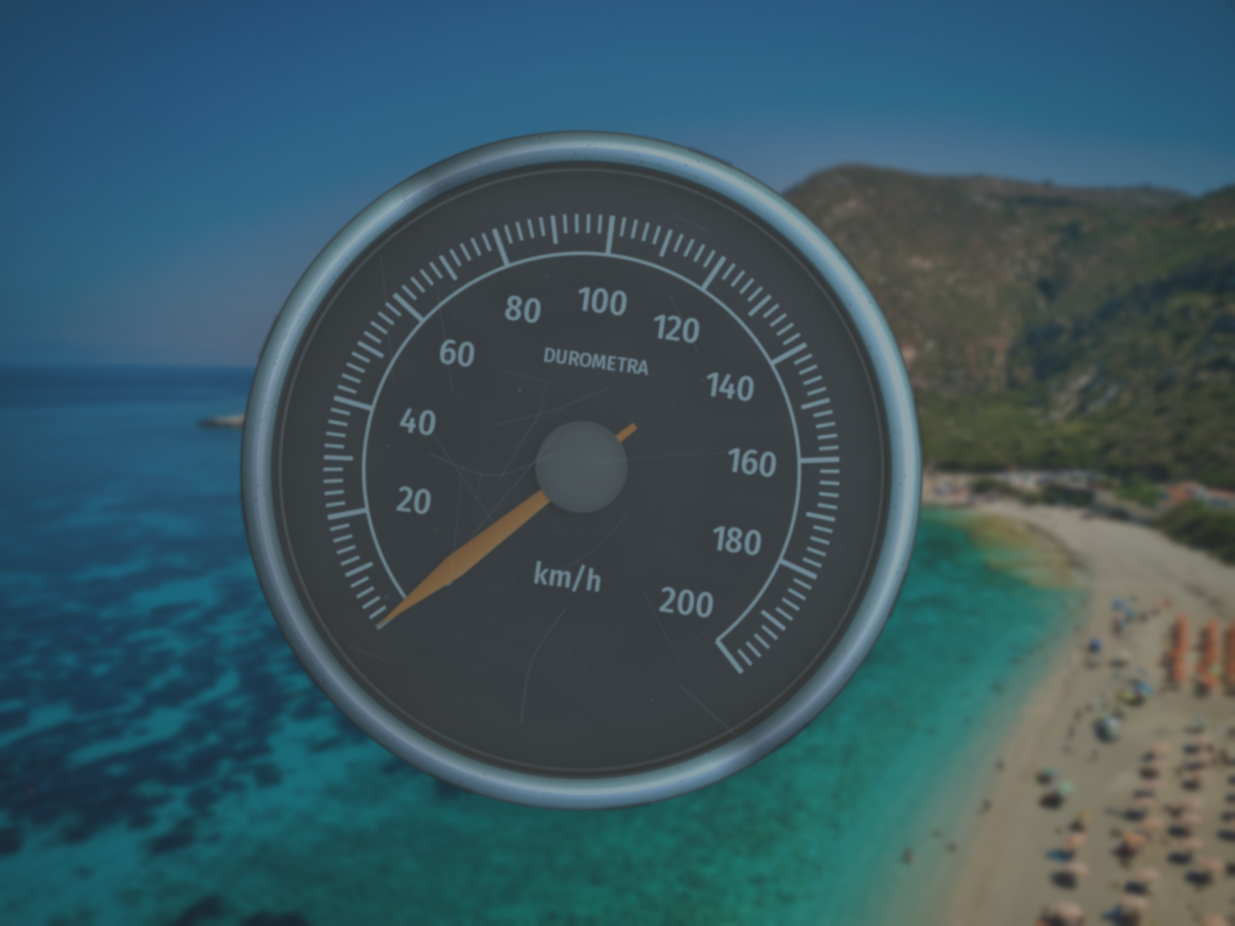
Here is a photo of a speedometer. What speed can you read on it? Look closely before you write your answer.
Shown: 0 km/h
